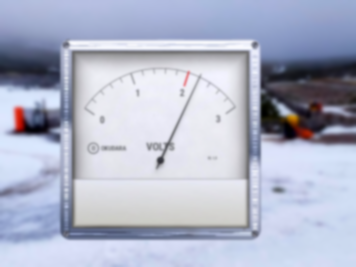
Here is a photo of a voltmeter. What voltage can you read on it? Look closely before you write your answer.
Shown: 2.2 V
